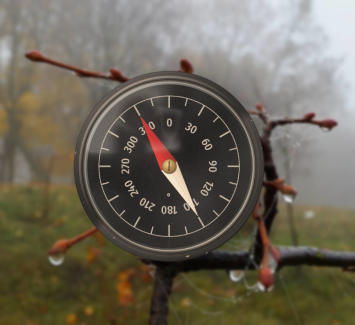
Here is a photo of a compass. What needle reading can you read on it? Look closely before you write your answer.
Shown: 330 °
